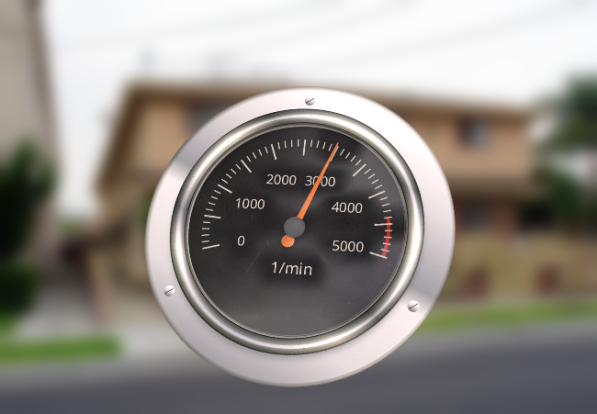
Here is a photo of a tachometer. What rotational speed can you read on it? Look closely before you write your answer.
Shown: 3000 rpm
